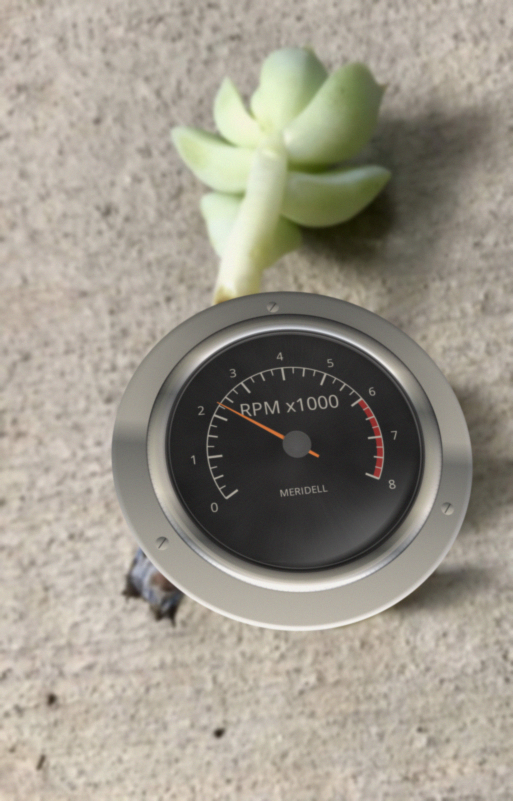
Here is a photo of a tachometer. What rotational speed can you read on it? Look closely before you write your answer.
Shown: 2250 rpm
